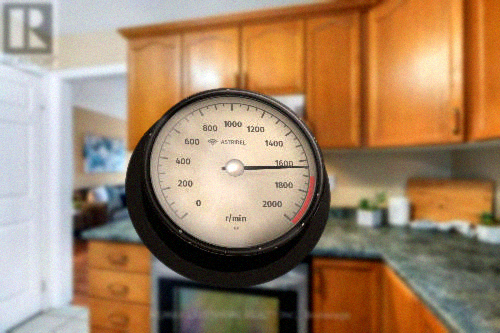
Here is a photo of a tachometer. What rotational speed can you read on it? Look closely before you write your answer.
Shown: 1650 rpm
